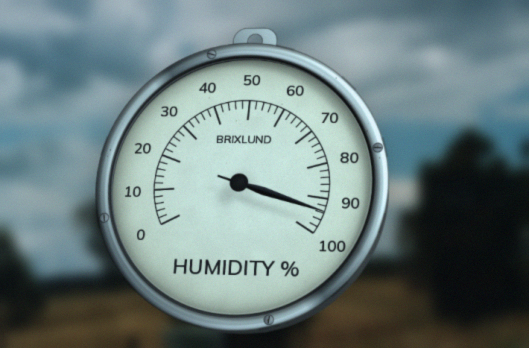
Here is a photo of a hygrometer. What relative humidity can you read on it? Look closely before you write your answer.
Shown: 94 %
